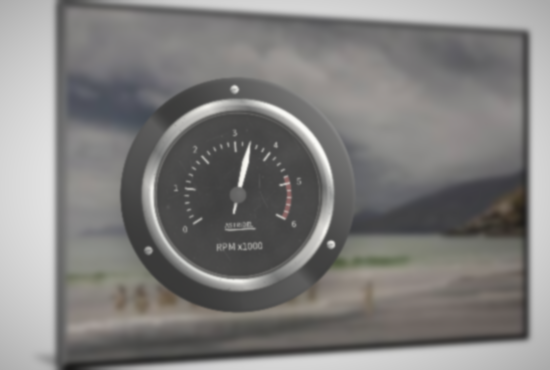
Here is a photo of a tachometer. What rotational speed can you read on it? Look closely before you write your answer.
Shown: 3400 rpm
